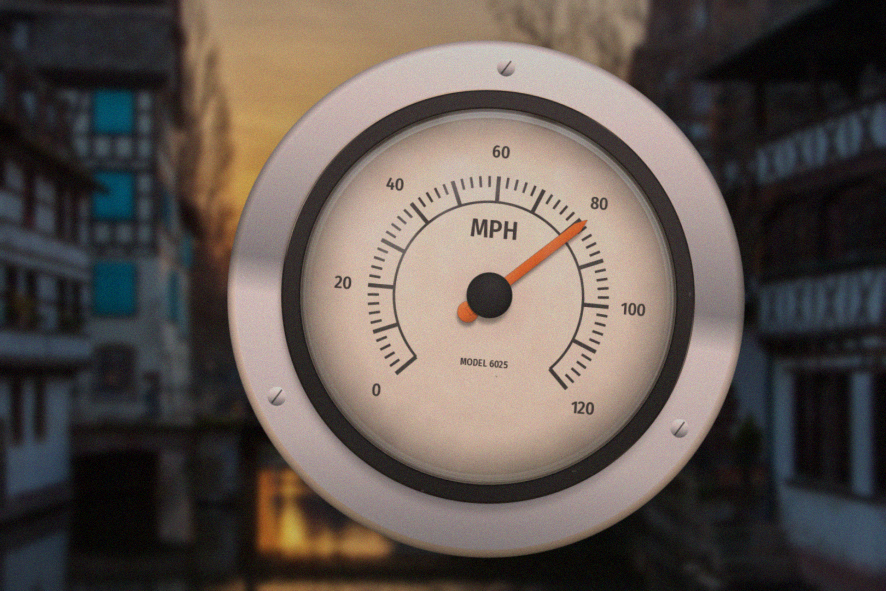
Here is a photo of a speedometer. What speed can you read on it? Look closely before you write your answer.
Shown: 81 mph
